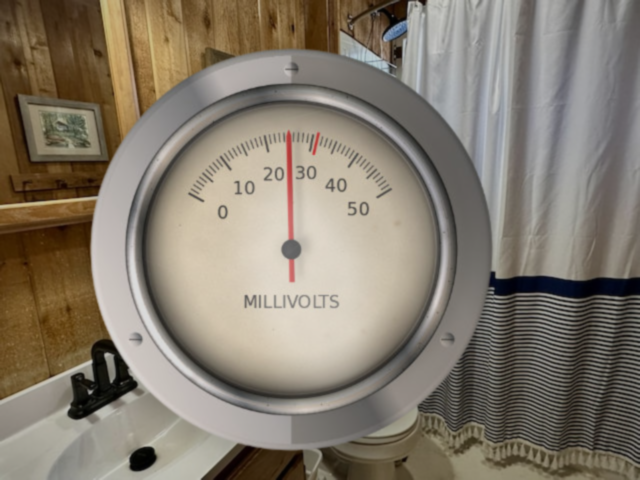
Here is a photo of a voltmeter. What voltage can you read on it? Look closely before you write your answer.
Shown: 25 mV
